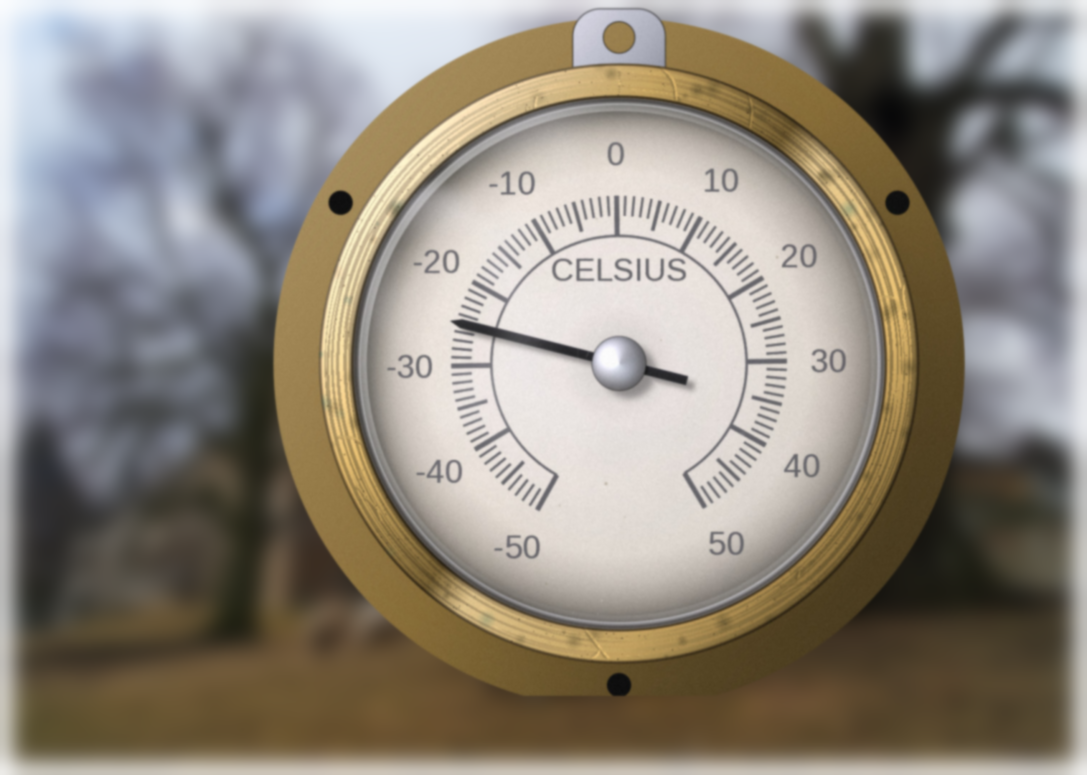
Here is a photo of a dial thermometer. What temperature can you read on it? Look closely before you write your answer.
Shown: -25 °C
